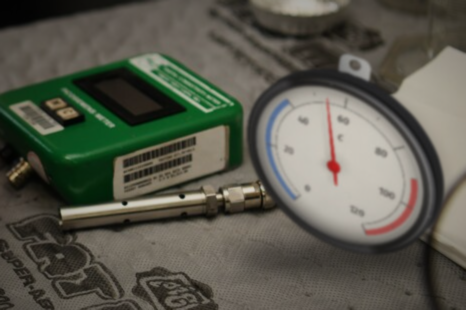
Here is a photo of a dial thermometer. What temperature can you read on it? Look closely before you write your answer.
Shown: 55 °C
